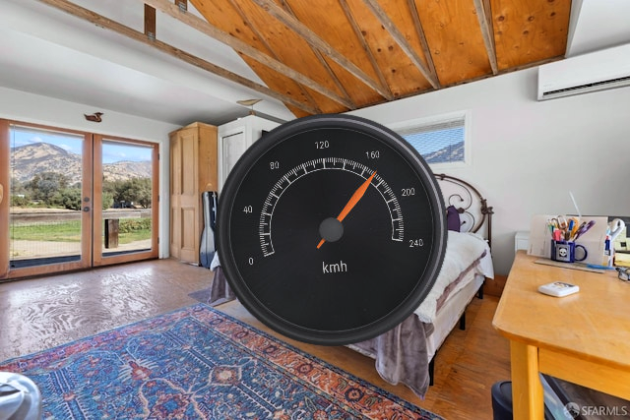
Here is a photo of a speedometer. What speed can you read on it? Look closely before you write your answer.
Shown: 170 km/h
